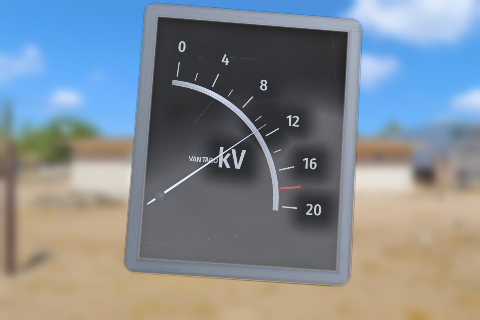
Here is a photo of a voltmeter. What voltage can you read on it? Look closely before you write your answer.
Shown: 11 kV
